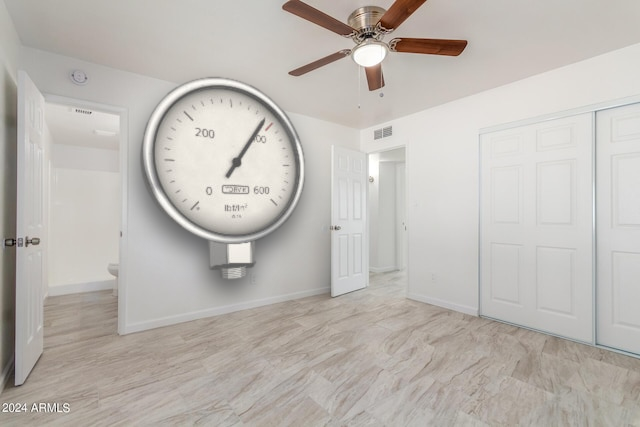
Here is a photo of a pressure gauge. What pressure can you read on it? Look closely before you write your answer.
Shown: 380 psi
